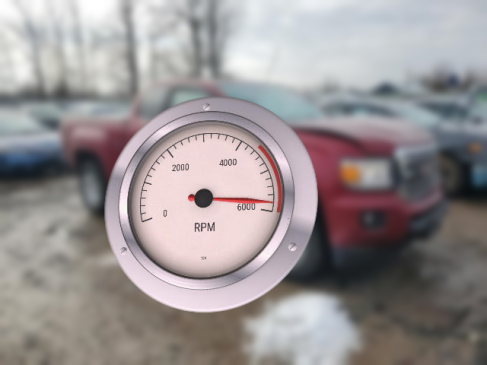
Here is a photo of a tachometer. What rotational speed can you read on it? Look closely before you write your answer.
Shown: 5800 rpm
